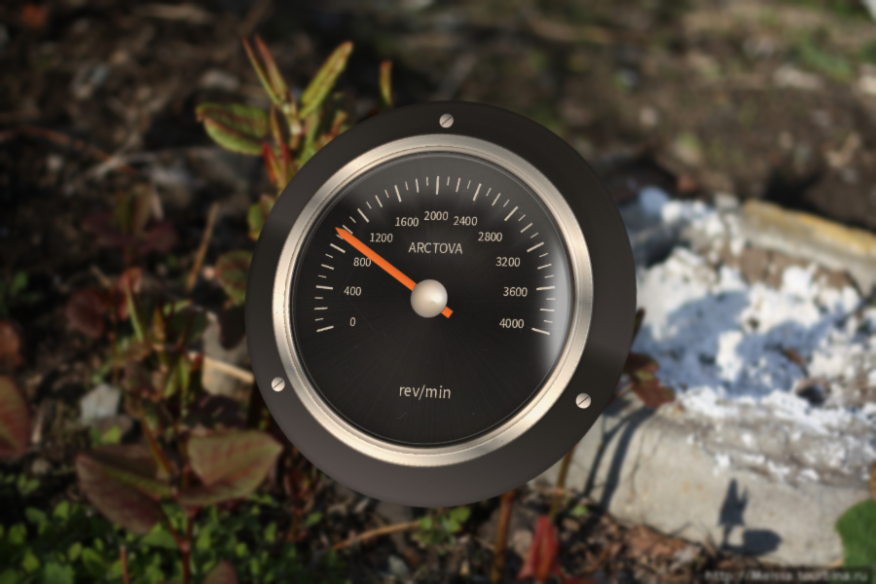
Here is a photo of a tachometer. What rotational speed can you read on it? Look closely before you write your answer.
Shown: 950 rpm
